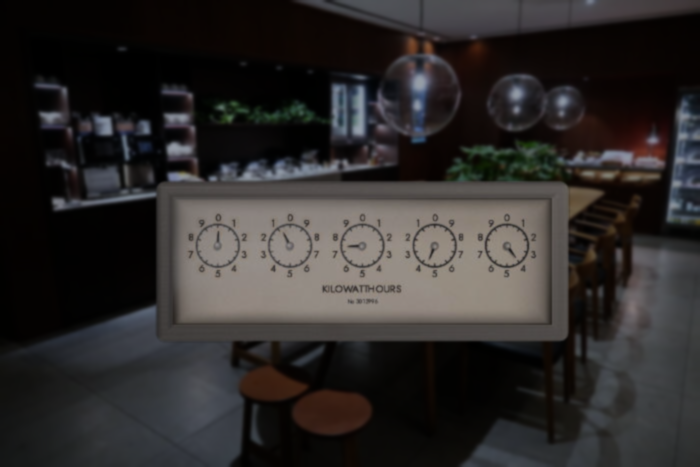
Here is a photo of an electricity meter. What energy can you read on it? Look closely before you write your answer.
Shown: 744 kWh
